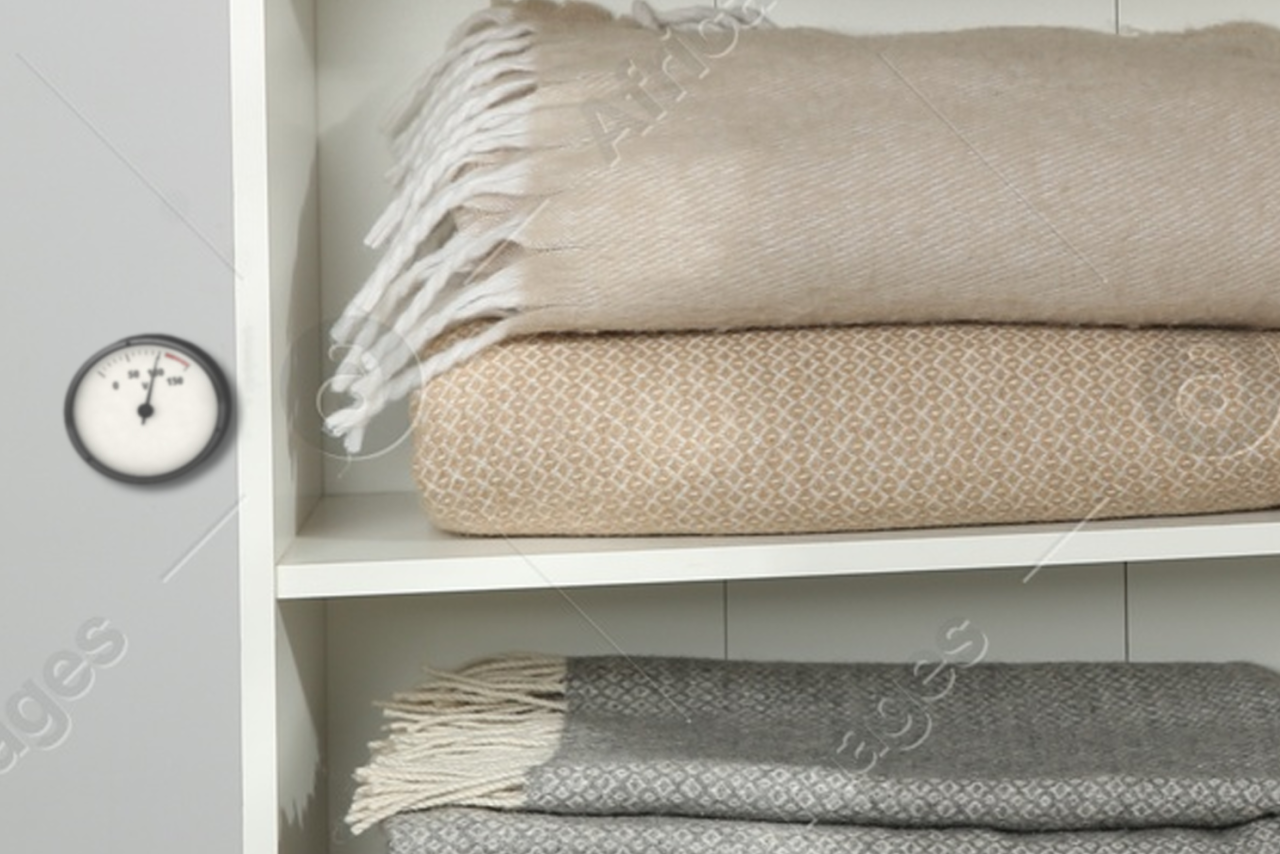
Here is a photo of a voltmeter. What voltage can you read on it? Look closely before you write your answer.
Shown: 100 V
